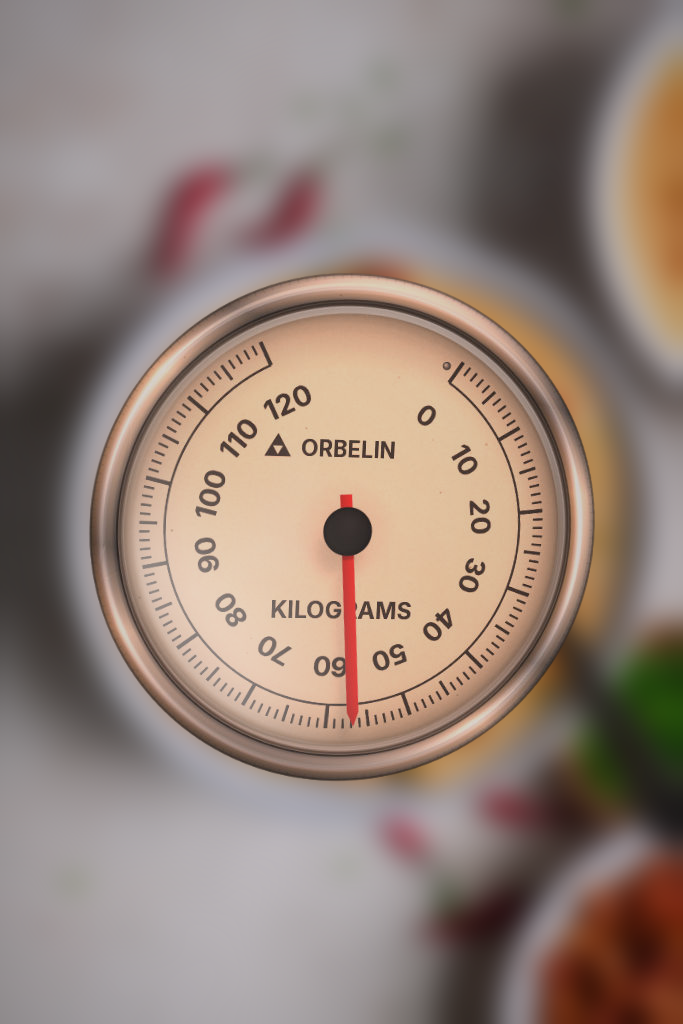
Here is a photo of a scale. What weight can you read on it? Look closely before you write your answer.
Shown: 57 kg
